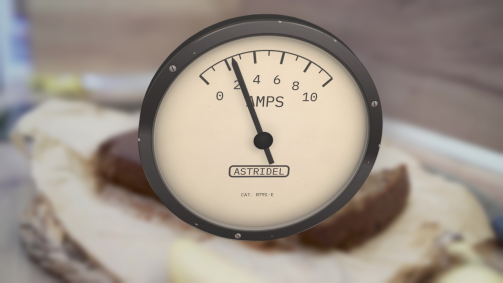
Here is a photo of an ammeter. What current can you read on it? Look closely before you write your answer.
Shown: 2.5 A
